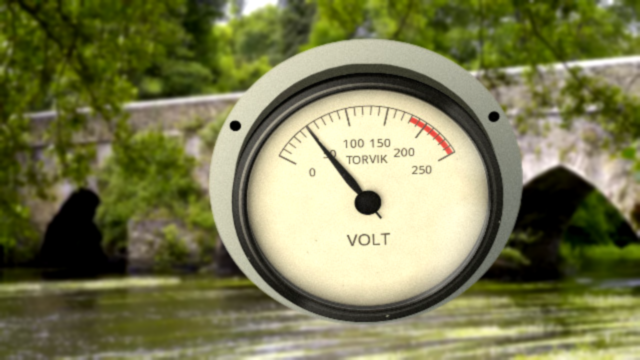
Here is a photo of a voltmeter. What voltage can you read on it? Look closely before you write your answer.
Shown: 50 V
